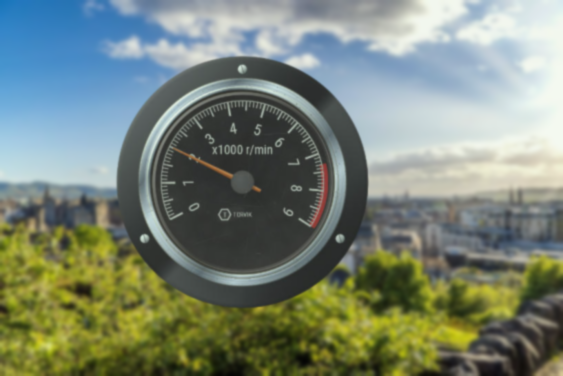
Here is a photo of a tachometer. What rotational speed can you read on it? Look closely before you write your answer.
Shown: 2000 rpm
